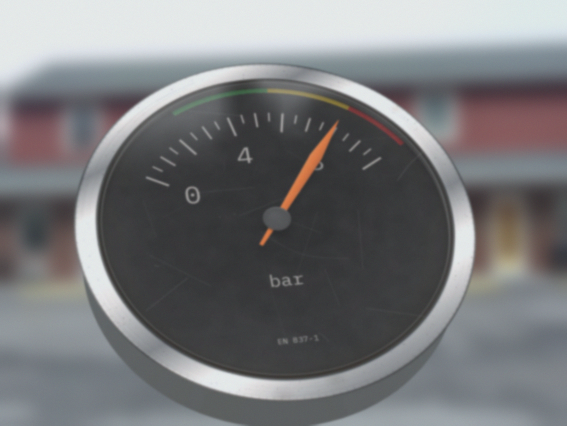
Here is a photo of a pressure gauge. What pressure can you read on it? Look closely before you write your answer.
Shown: 8 bar
